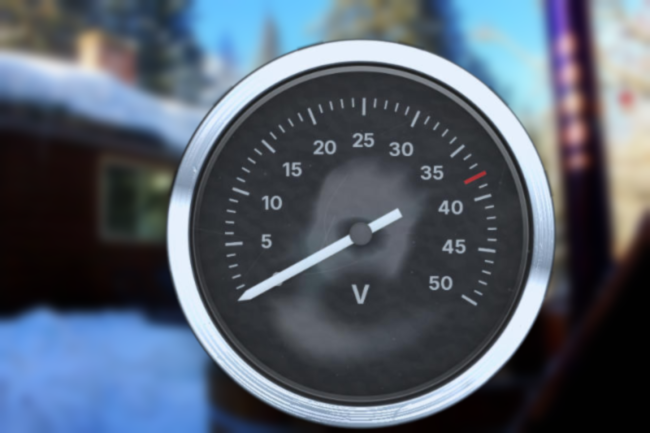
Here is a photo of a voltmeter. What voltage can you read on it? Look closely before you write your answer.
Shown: 0 V
